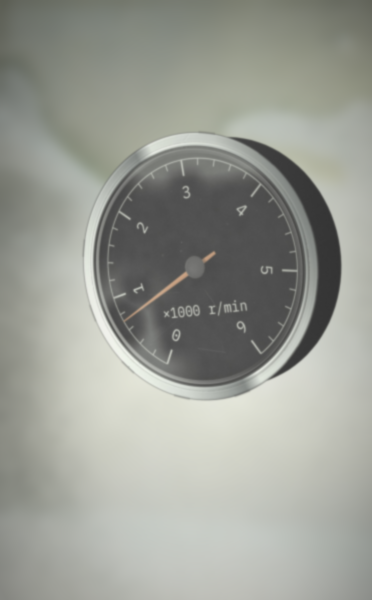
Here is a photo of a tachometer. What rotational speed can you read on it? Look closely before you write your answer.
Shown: 700 rpm
